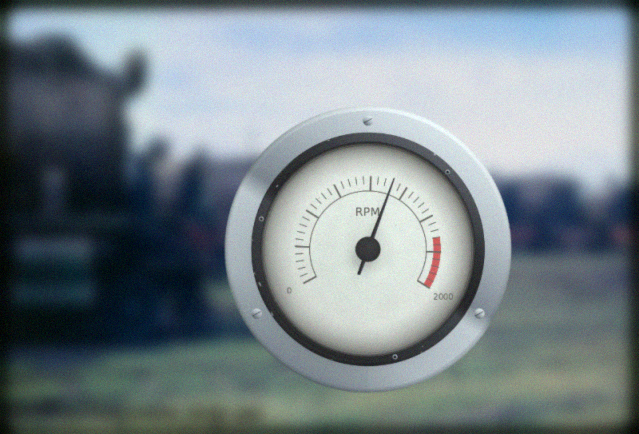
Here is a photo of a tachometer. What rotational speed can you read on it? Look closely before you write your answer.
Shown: 1150 rpm
